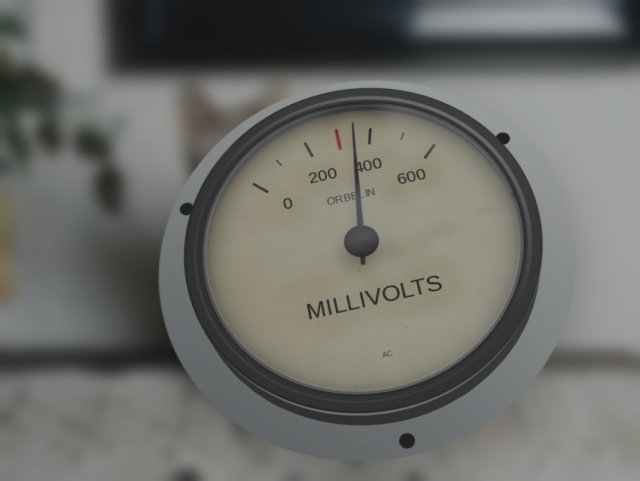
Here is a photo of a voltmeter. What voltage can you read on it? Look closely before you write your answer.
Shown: 350 mV
